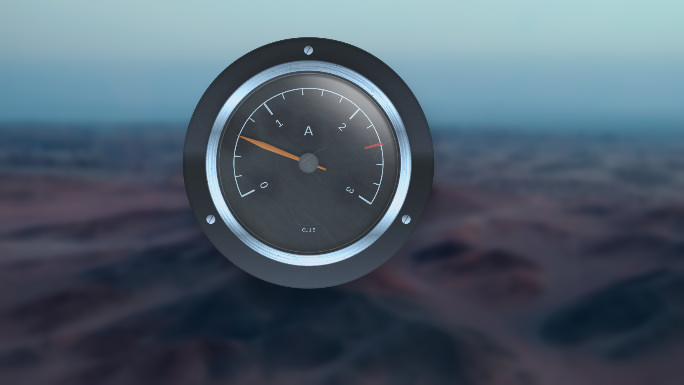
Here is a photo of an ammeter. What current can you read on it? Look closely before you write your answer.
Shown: 0.6 A
